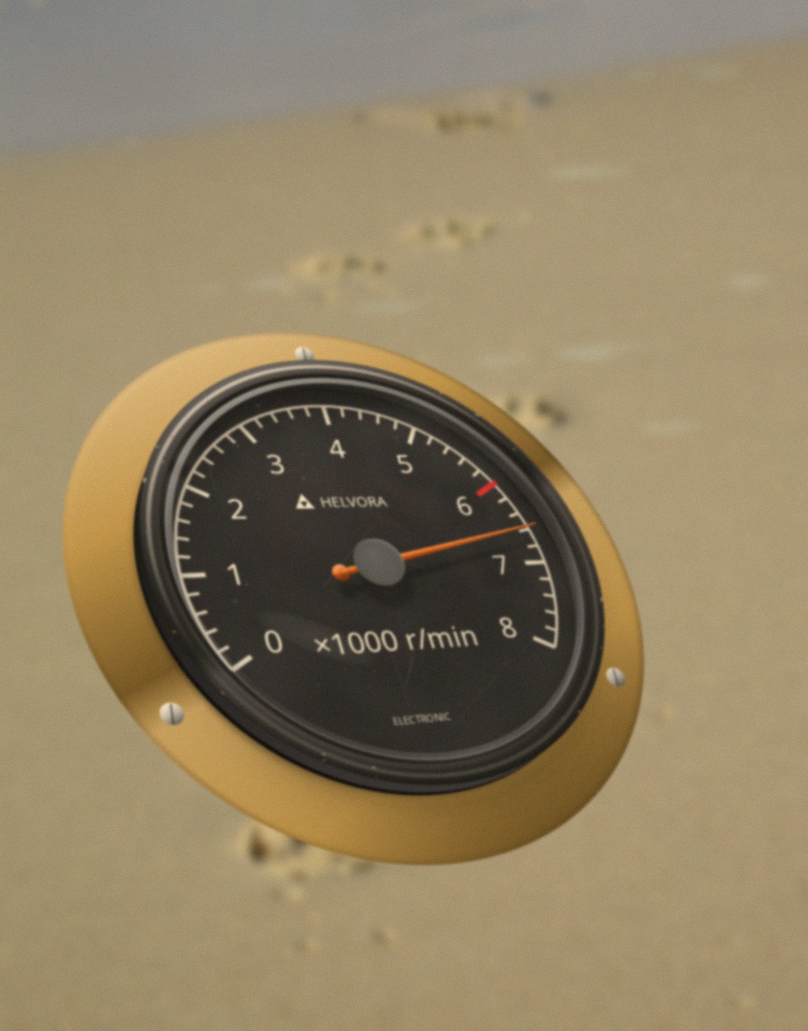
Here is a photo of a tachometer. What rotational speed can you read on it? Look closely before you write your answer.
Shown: 6600 rpm
